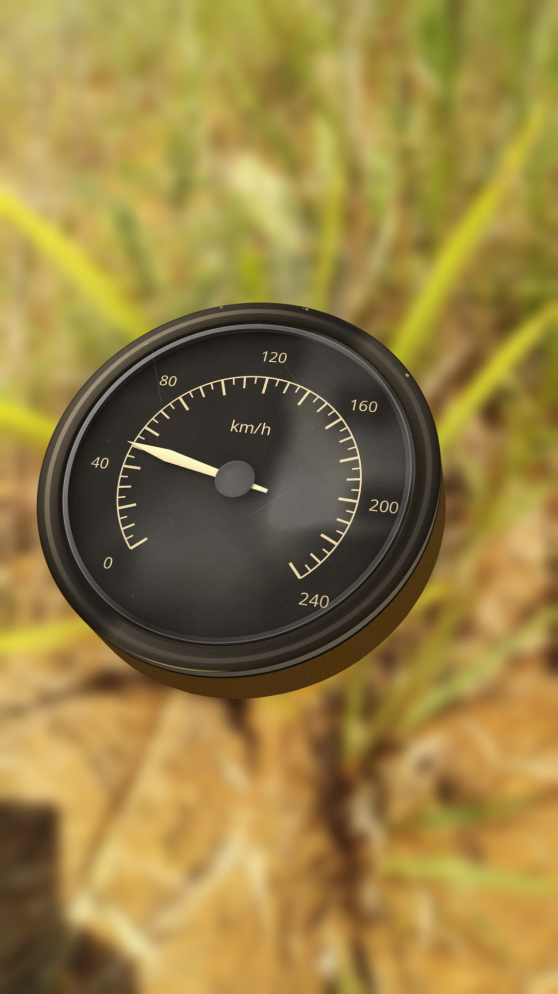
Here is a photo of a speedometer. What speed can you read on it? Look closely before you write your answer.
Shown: 50 km/h
